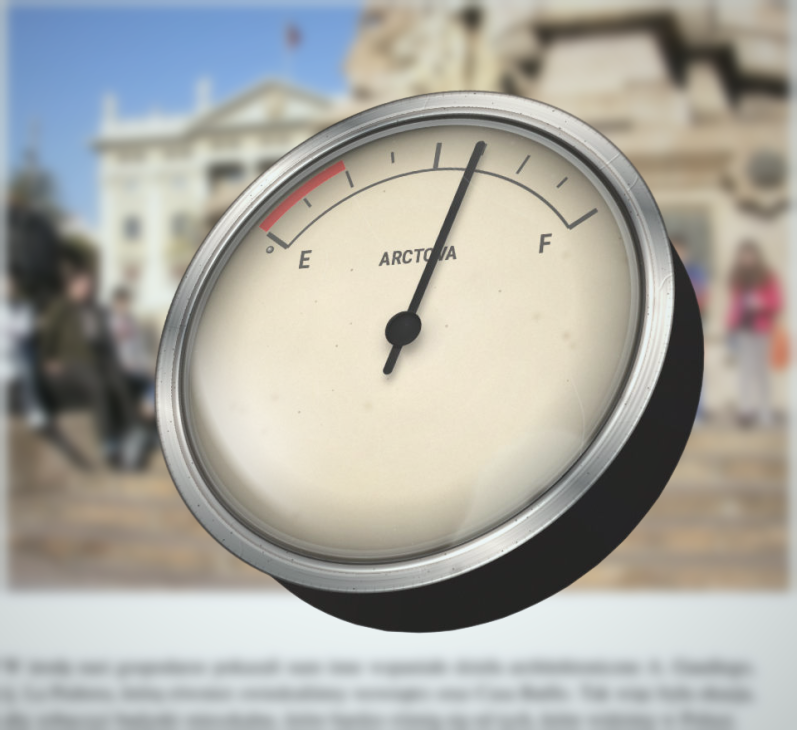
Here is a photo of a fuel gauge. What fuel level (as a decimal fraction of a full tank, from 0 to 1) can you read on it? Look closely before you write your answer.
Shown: 0.625
